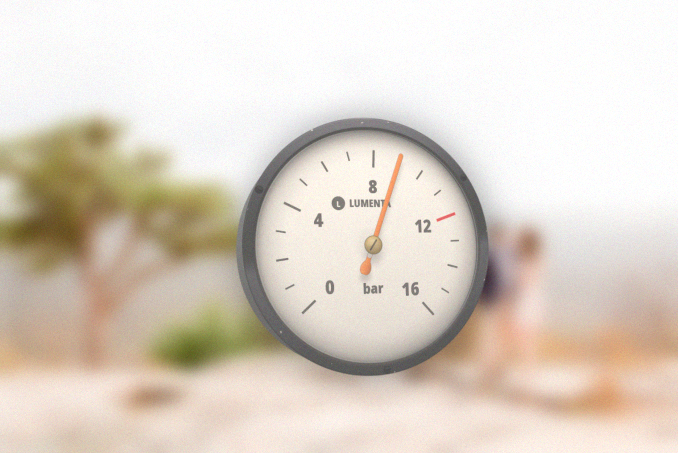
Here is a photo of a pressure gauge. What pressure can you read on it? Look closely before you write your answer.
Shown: 9 bar
